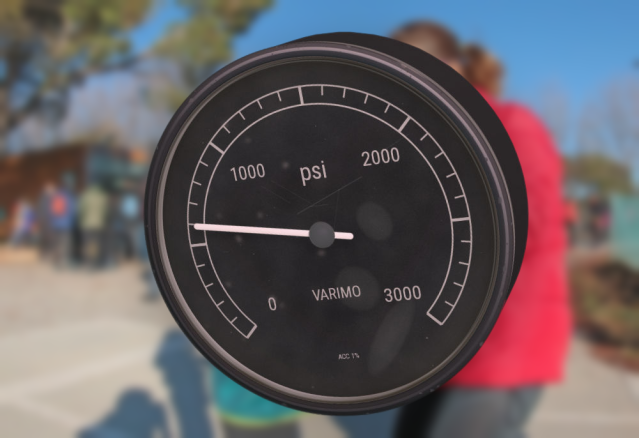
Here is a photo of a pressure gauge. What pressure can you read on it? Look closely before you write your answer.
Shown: 600 psi
